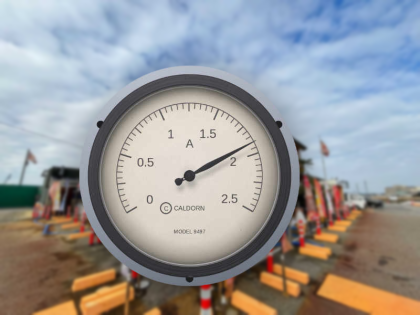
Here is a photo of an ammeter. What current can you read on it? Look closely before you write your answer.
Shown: 1.9 A
